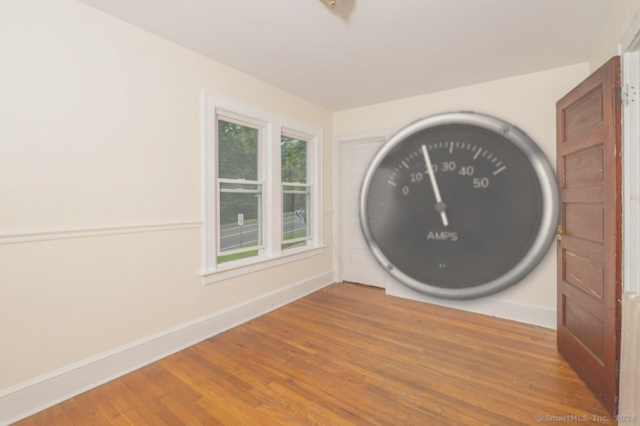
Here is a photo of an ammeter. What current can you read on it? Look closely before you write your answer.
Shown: 20 A
